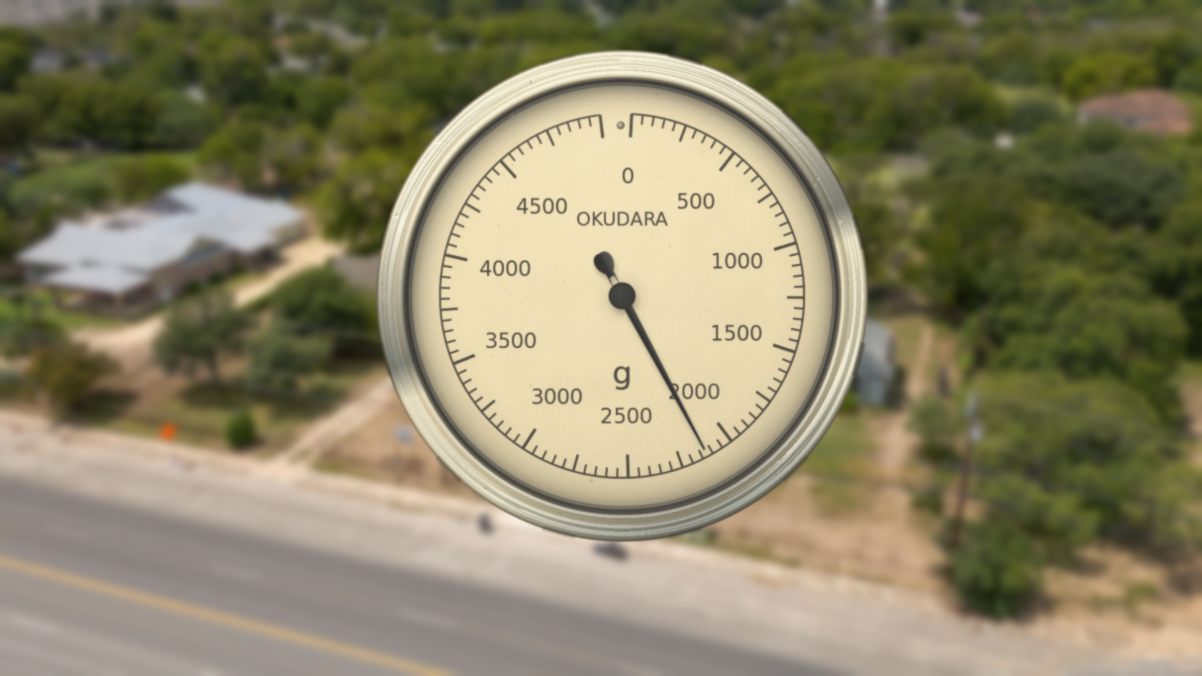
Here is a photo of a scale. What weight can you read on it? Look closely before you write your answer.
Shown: 2125 g
